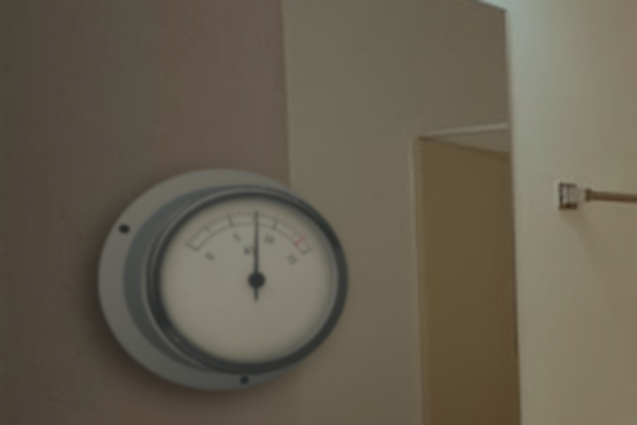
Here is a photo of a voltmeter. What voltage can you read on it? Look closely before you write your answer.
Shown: 7.5 kV
